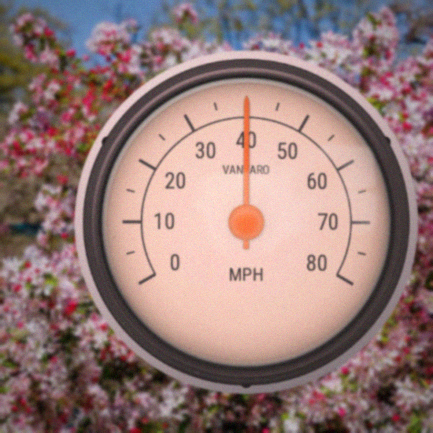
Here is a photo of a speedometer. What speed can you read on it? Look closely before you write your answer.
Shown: 40 mph
